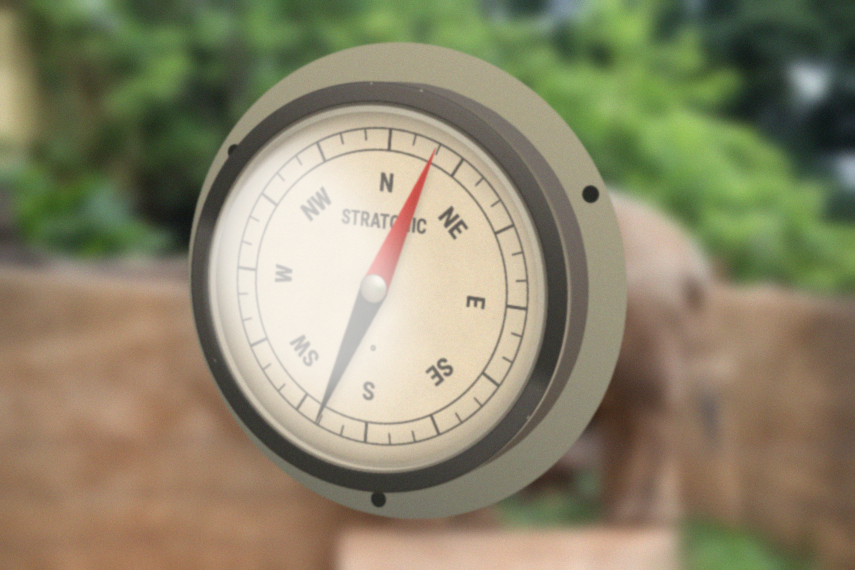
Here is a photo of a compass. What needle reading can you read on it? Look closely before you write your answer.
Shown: 20 °
